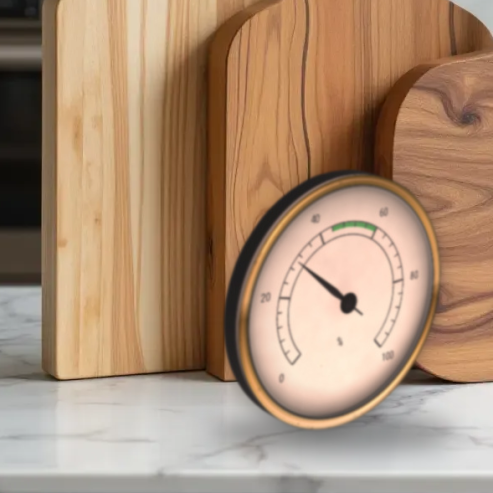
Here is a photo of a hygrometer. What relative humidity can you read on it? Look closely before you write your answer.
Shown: 30 %
